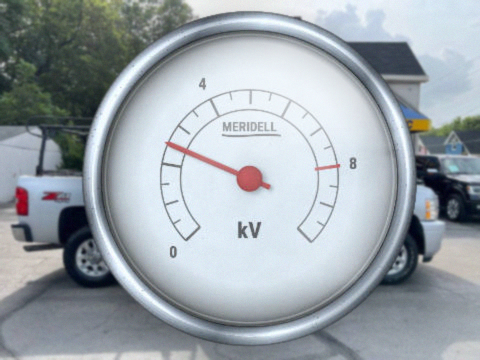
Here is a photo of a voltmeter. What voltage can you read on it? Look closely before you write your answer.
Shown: 2.5 kV
